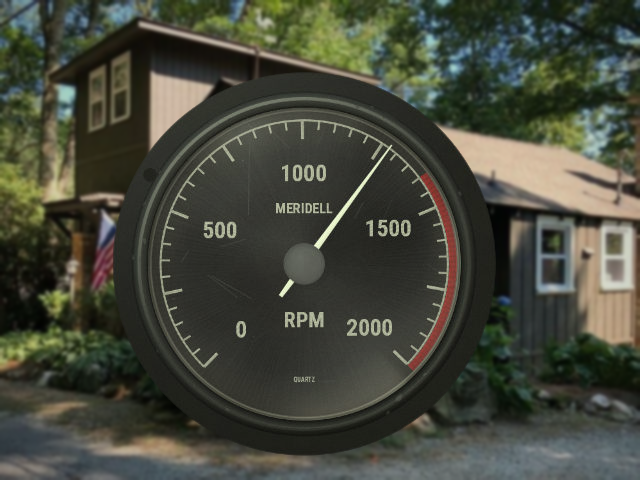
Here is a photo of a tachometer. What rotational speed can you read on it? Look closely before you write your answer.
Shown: 1275 rpm
